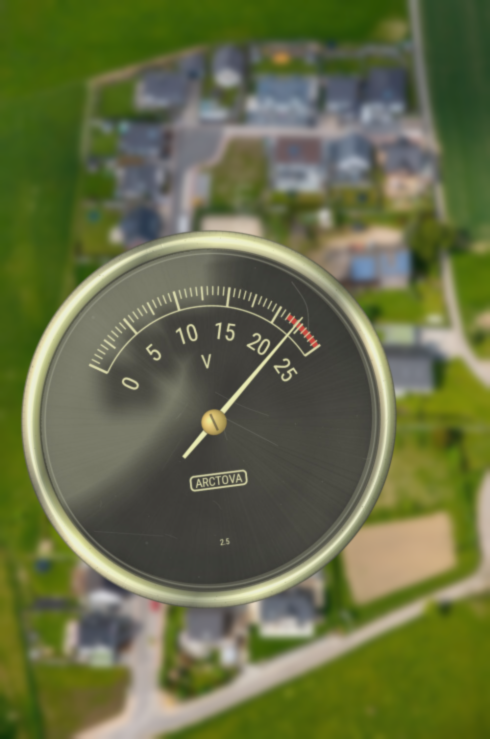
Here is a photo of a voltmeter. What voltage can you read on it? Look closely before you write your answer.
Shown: 22 V
